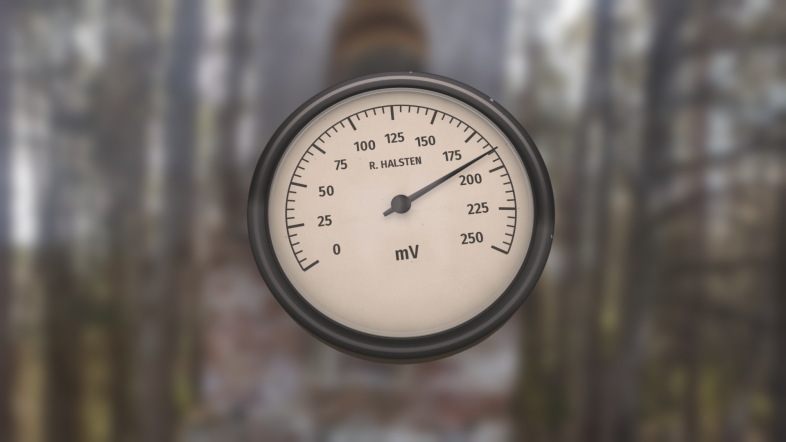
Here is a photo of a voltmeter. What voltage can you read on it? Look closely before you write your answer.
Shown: 190 mV
